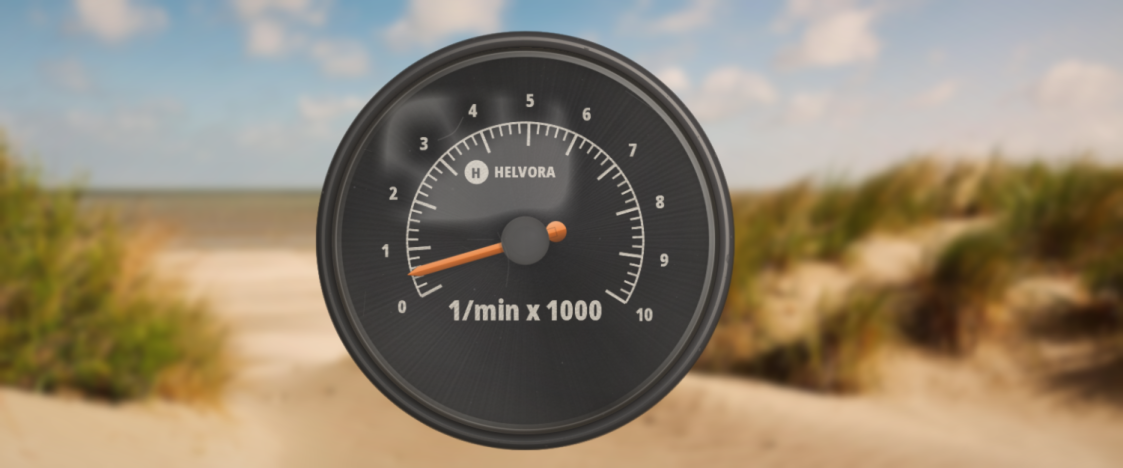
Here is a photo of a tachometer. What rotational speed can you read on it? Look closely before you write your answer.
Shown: 500 rpm
